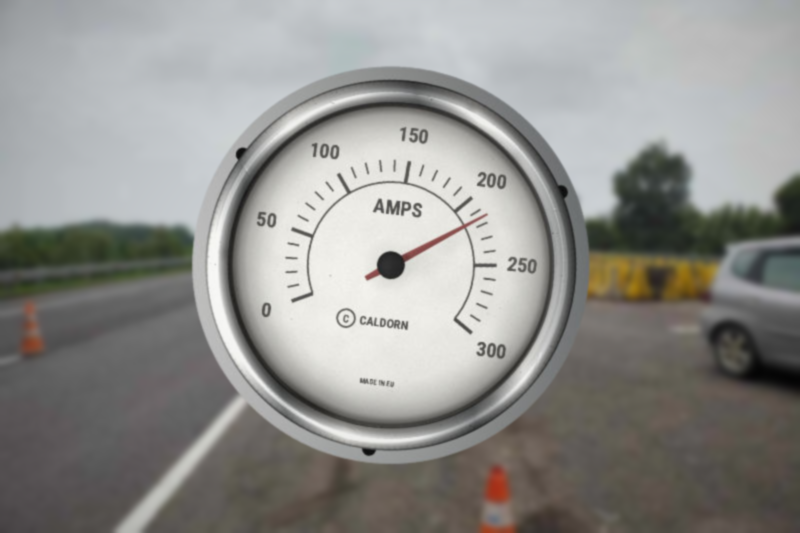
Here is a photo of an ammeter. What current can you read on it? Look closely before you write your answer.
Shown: 215 A
